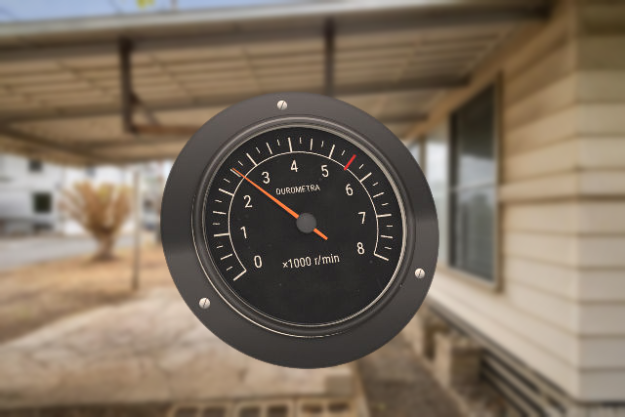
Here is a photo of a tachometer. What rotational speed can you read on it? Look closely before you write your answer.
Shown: 2500 rpm
